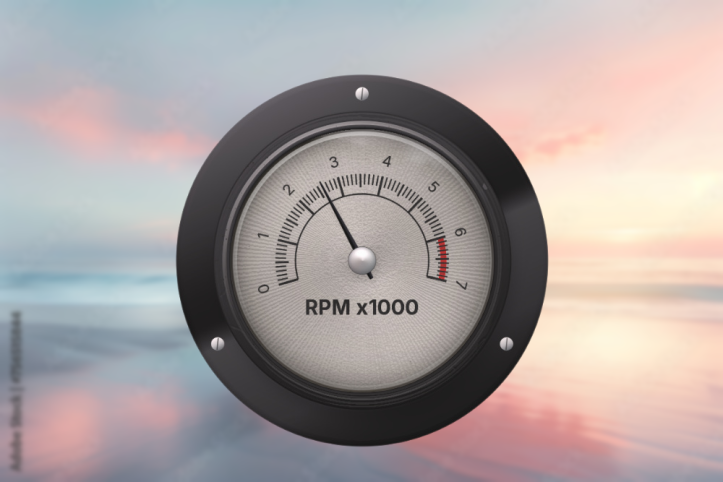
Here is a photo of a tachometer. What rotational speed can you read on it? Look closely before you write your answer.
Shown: 2600 rpm
